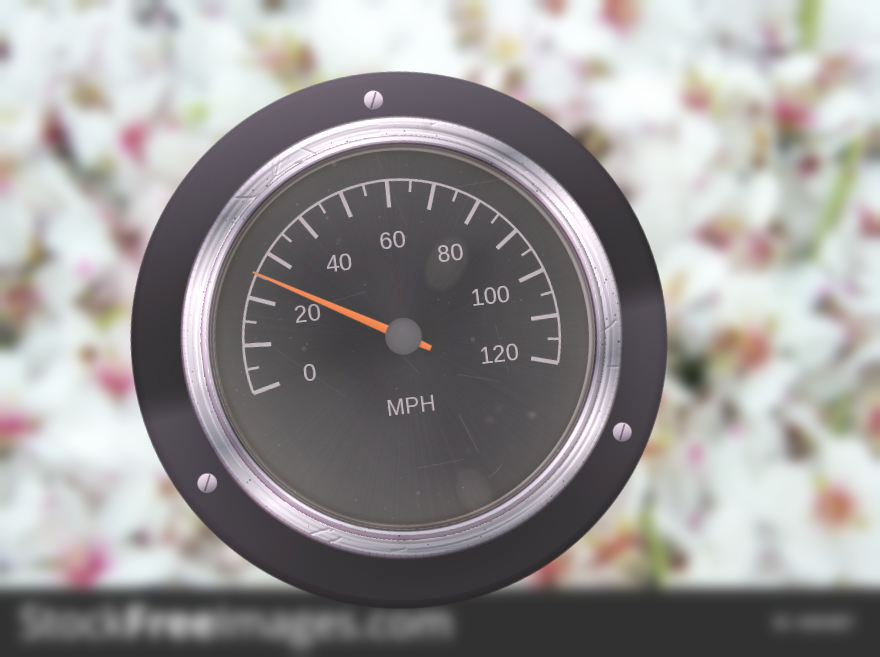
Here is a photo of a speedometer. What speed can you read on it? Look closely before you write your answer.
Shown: 25 mph
